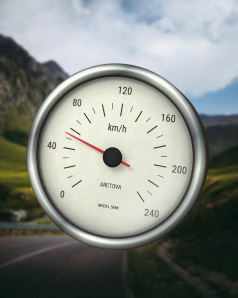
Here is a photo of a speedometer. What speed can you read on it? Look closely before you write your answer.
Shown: 55 km/h
